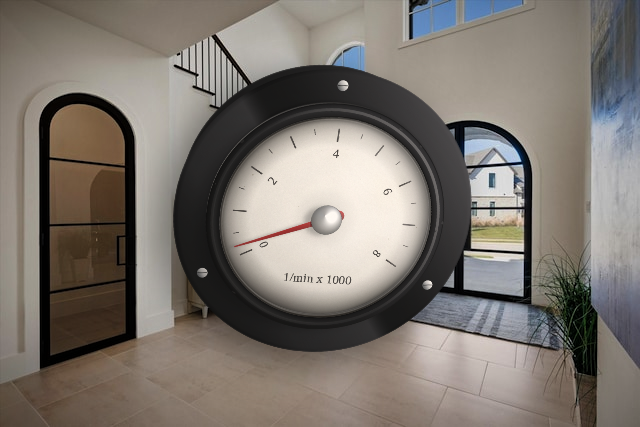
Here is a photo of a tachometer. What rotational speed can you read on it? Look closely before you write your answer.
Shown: 250 rpm
